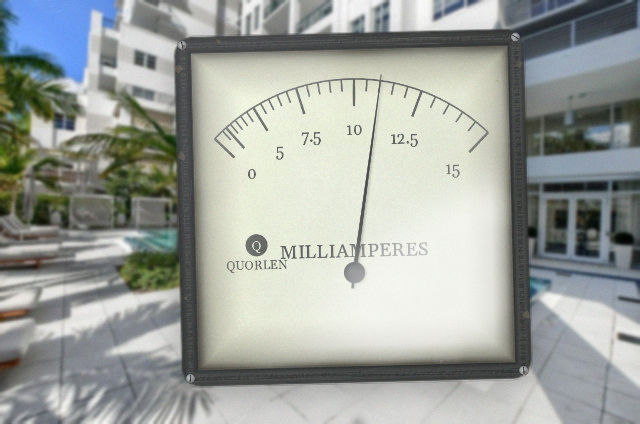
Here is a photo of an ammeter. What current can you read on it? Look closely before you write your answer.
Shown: 11 mA
